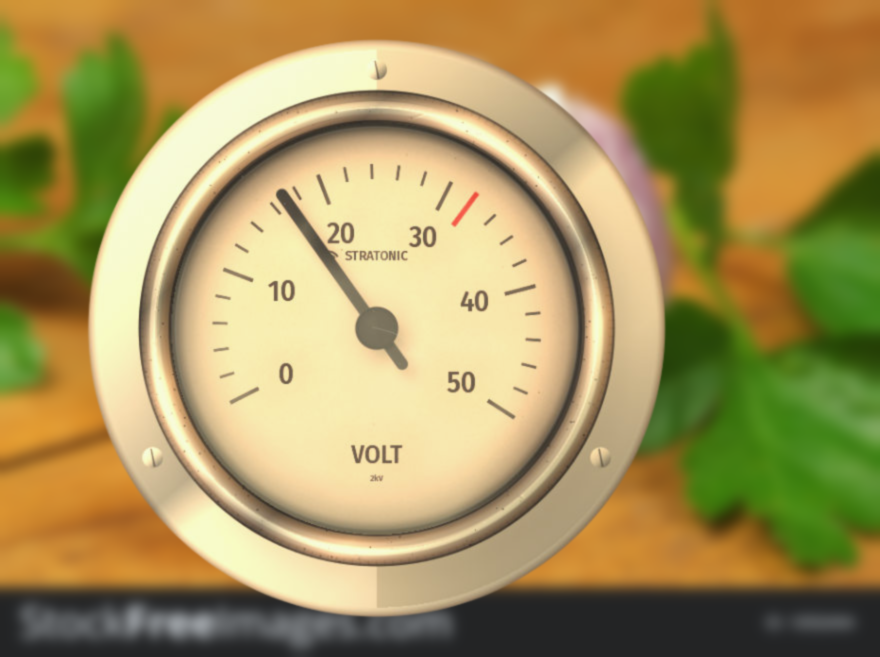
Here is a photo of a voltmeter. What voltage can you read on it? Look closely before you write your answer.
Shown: 17 V
